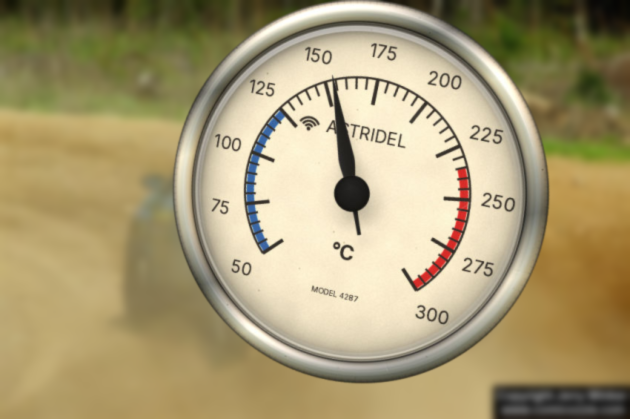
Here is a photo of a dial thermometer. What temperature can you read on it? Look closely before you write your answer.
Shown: 155 °C
